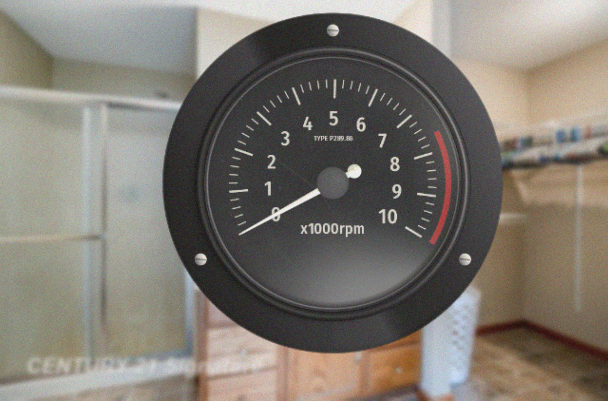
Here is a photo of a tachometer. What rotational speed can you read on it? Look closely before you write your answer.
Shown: 0 rpm
